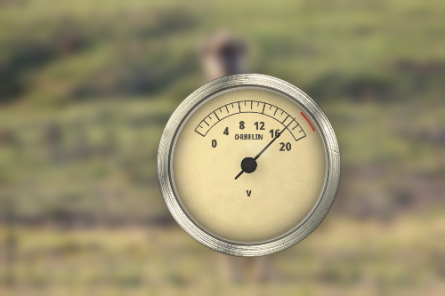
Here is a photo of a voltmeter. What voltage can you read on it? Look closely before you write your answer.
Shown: 17 V
